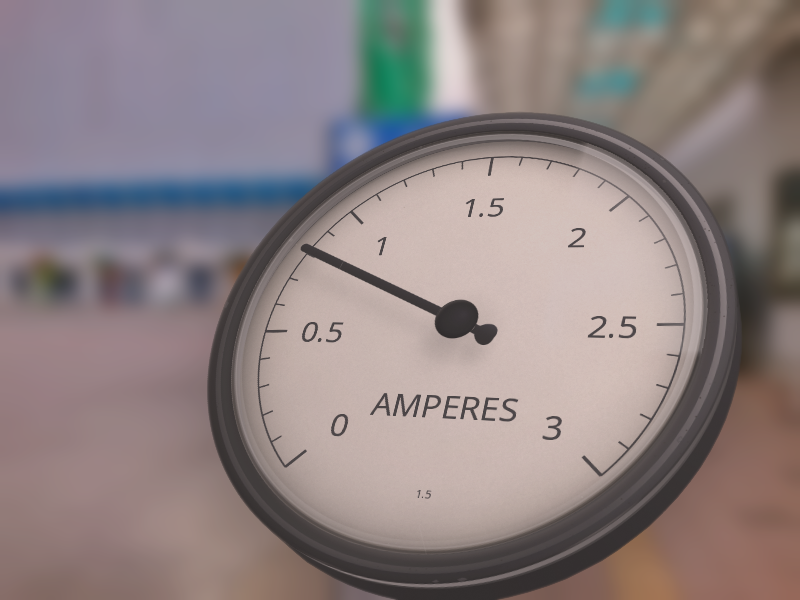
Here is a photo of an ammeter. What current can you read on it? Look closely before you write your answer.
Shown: 0.8 A
